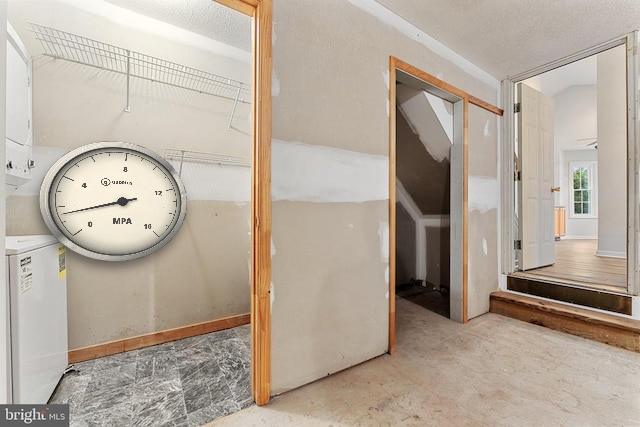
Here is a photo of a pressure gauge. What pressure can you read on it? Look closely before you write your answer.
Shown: 1.5 MPa
